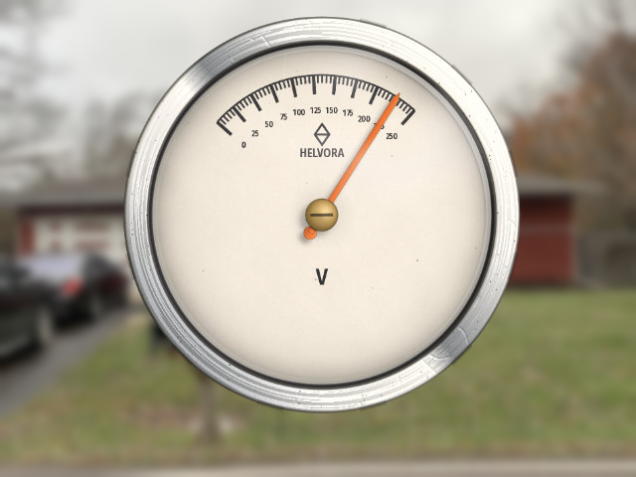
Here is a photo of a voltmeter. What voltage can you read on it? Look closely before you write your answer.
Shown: 225 V
